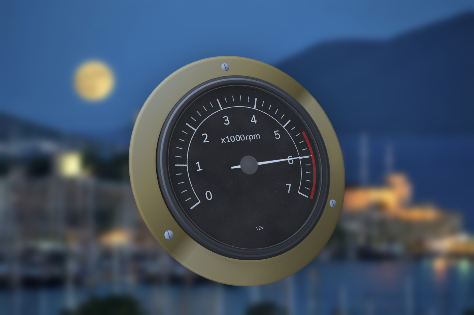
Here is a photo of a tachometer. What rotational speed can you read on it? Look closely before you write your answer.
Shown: 6000 rpm
